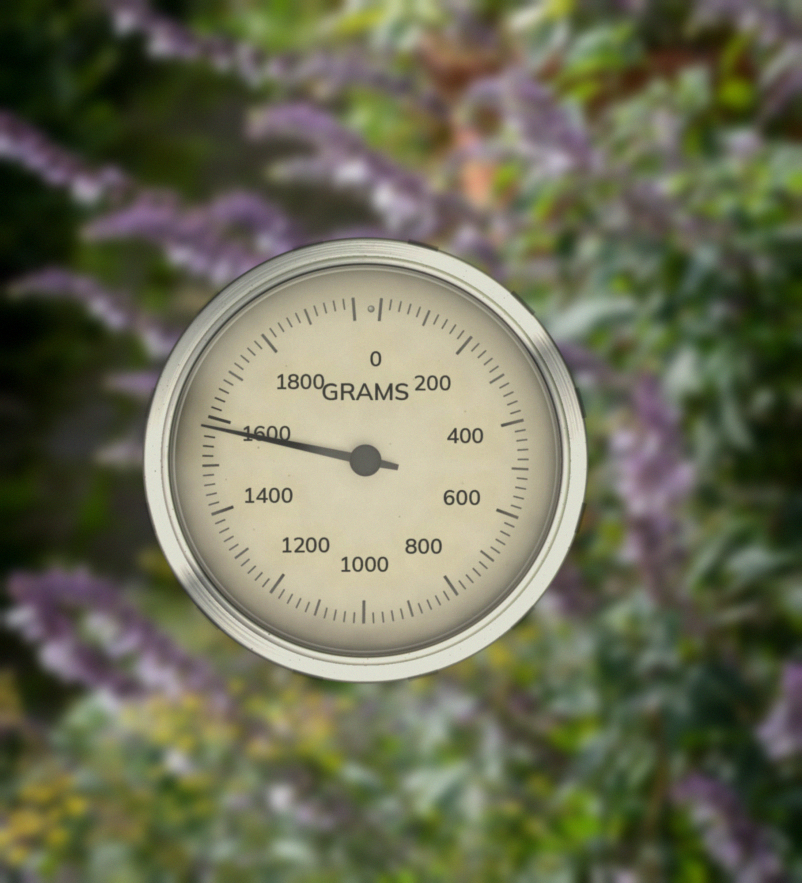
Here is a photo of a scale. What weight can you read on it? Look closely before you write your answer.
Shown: 1580 g
